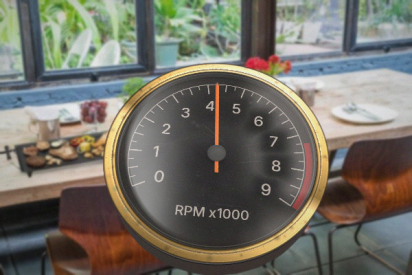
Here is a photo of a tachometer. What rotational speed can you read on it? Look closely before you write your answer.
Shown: 4250 rpm
